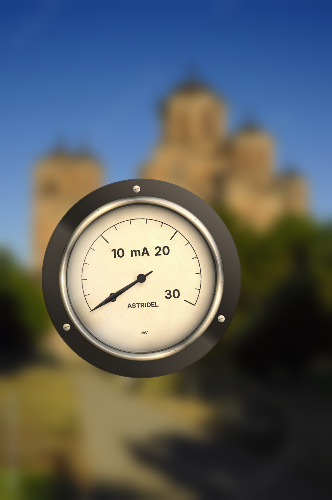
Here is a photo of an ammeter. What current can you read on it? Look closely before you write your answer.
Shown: 0 mA
